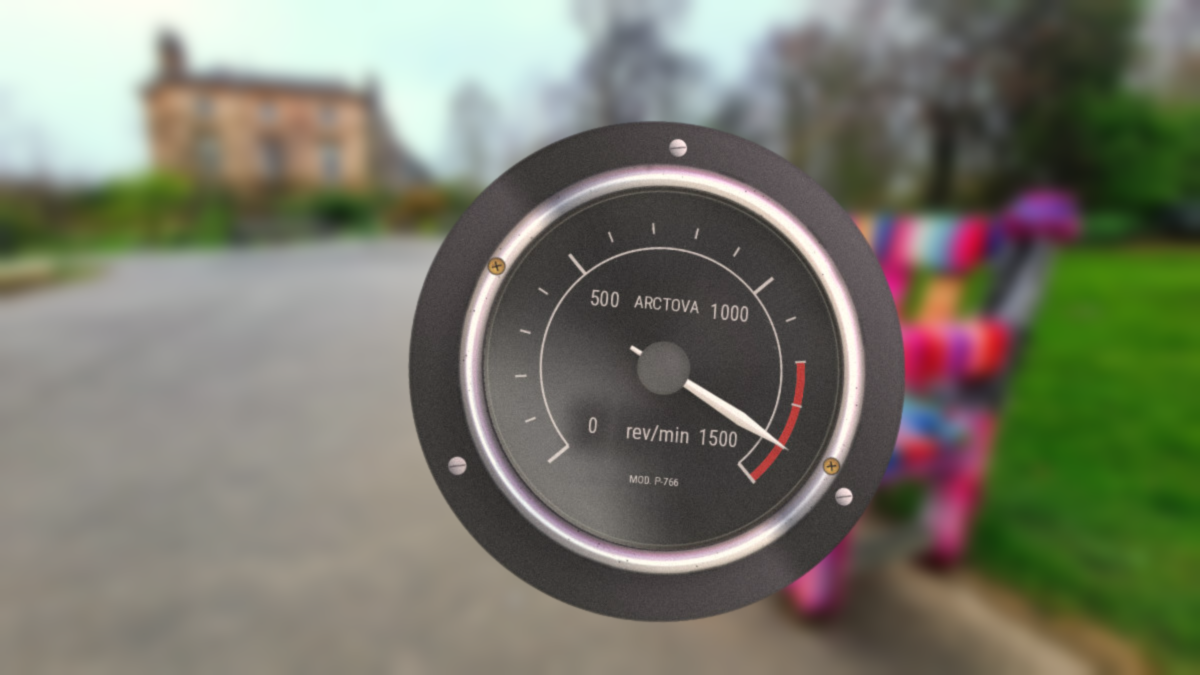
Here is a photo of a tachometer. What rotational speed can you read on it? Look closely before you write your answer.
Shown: 1400 rpm
